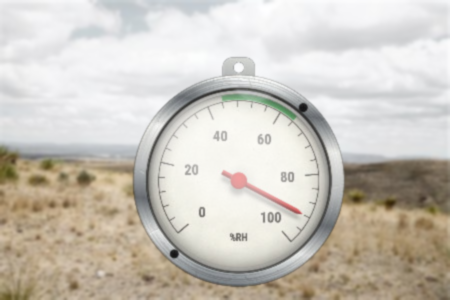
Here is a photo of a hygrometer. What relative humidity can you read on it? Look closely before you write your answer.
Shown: 92 %
